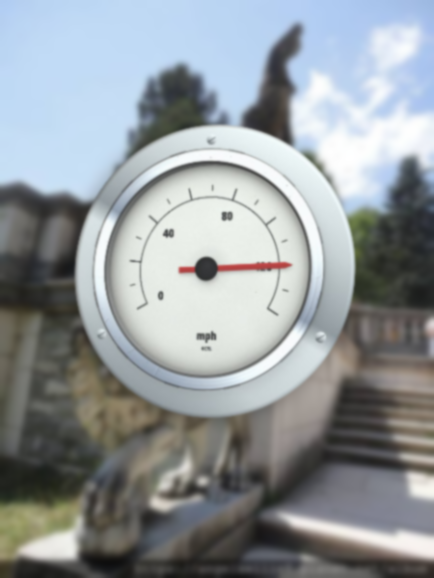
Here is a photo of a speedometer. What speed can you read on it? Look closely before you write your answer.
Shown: 120 mph
